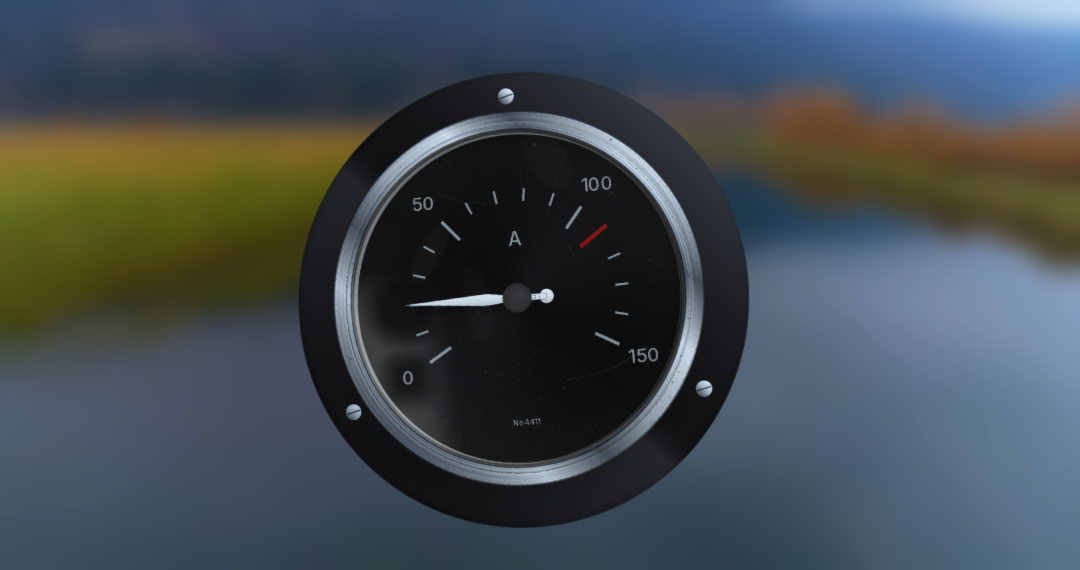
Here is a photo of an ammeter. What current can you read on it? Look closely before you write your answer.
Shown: 20 A
